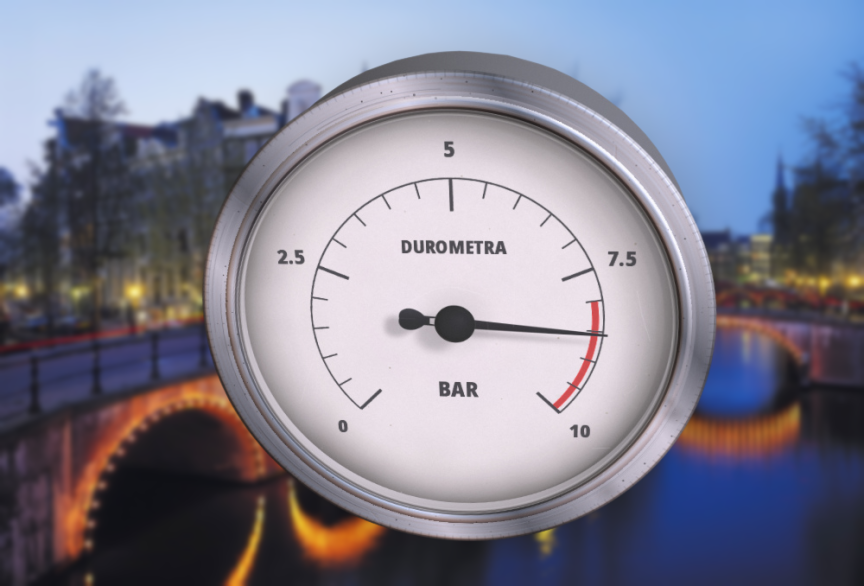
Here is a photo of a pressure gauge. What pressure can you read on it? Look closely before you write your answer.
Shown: 8.5 bar
